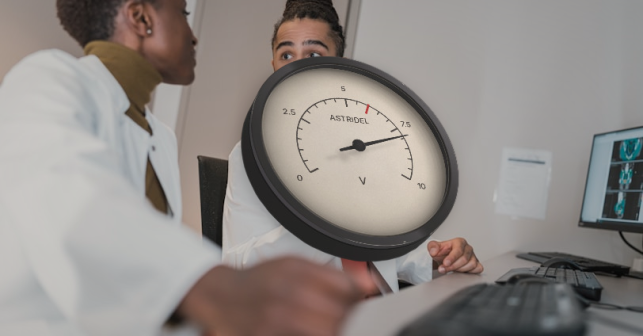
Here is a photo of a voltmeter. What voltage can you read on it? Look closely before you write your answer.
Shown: 8 V
